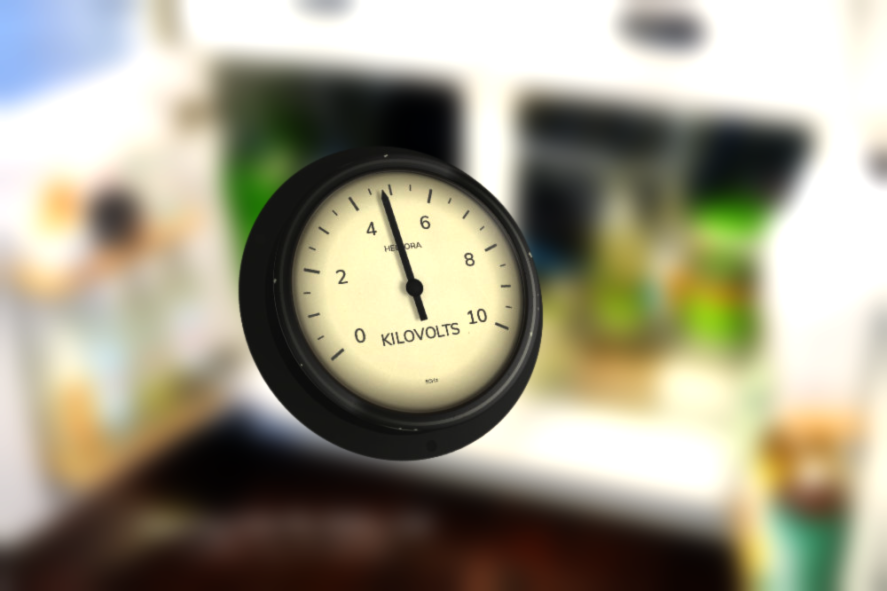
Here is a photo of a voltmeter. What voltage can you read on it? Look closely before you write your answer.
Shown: 4.75 kV
